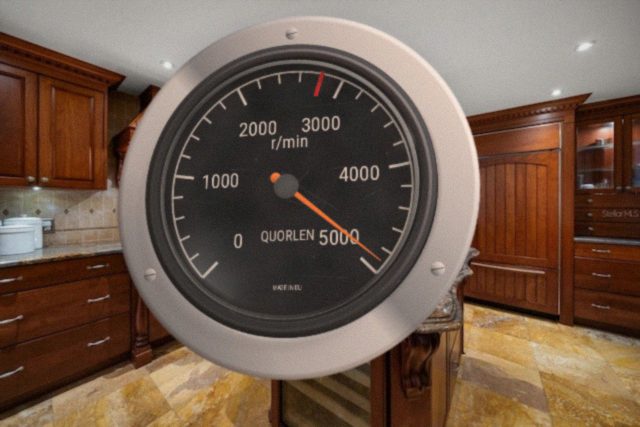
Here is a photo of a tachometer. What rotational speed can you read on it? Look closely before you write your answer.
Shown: 4900 rpm
